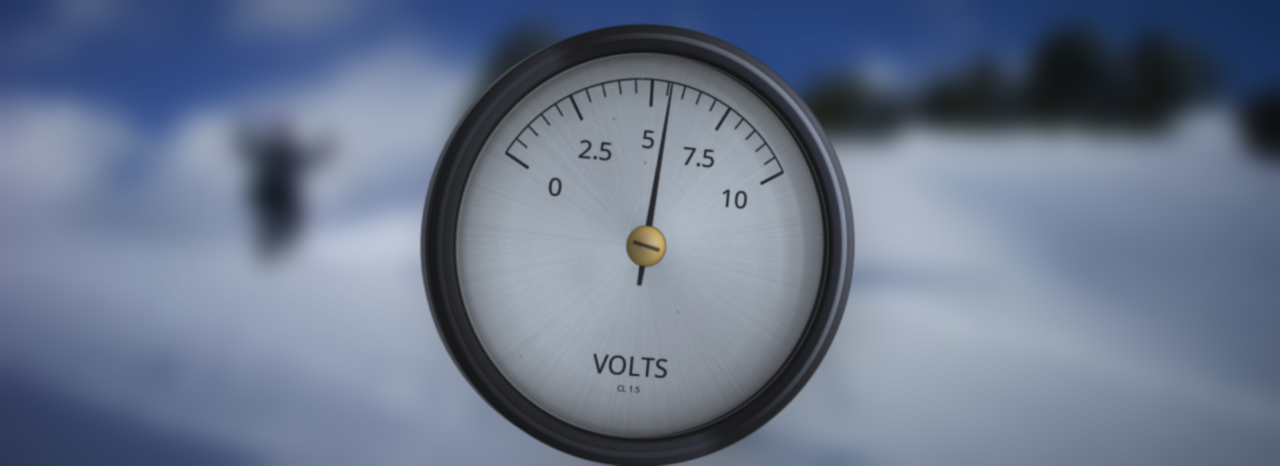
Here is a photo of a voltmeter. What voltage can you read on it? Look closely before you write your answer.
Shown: 5.5 V
